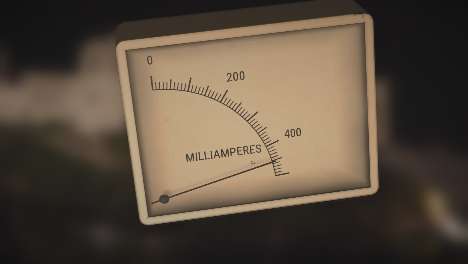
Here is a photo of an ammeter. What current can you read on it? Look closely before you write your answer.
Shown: 450 mA
